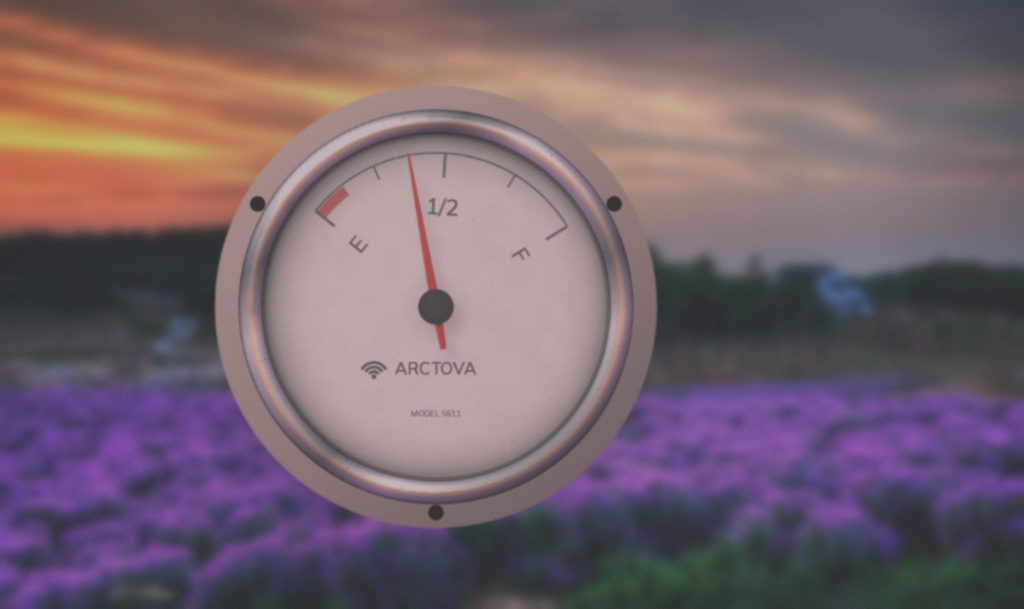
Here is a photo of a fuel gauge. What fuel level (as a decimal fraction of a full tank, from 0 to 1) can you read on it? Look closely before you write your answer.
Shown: 0.375
